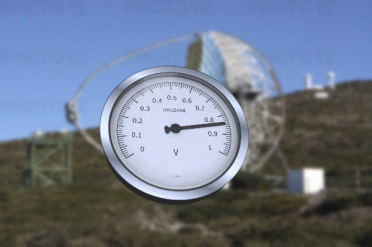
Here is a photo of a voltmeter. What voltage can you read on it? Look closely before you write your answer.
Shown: 0.85 V
